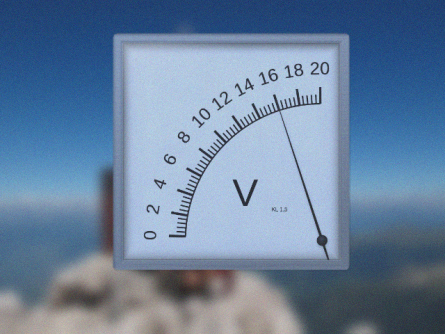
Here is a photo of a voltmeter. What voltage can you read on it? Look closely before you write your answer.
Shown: 16 V
